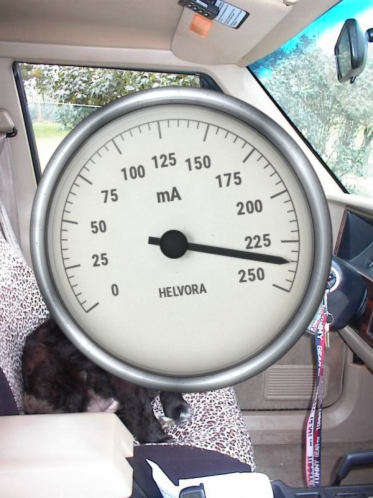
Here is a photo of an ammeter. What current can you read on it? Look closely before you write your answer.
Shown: 235 mA
